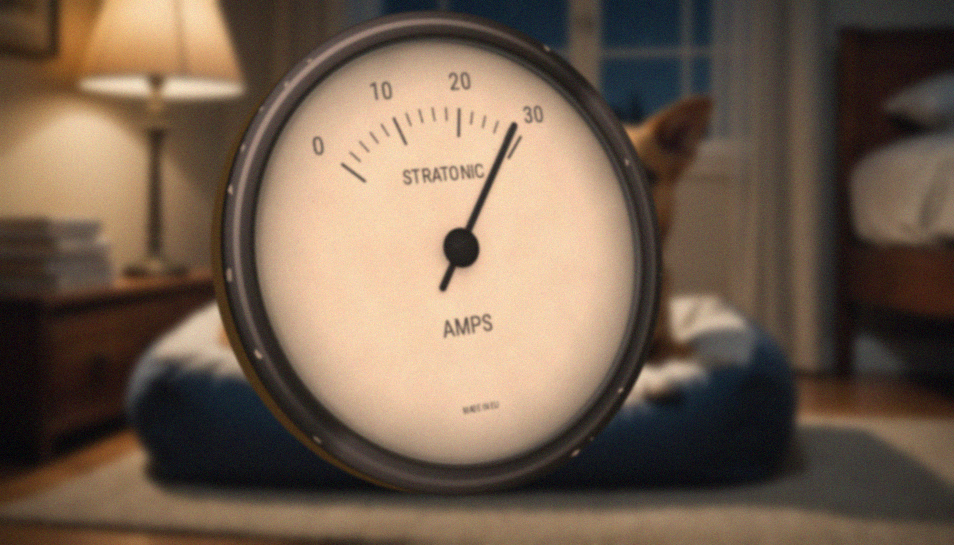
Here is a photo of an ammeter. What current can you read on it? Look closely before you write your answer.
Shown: 28 A
